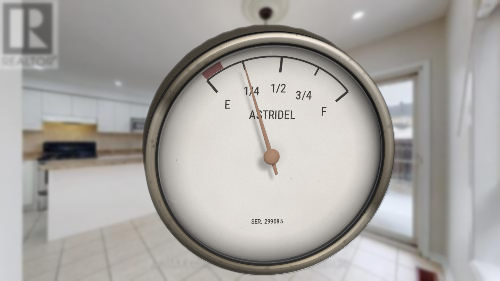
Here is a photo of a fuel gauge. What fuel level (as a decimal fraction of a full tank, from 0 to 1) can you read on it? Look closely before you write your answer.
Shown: 0.25
